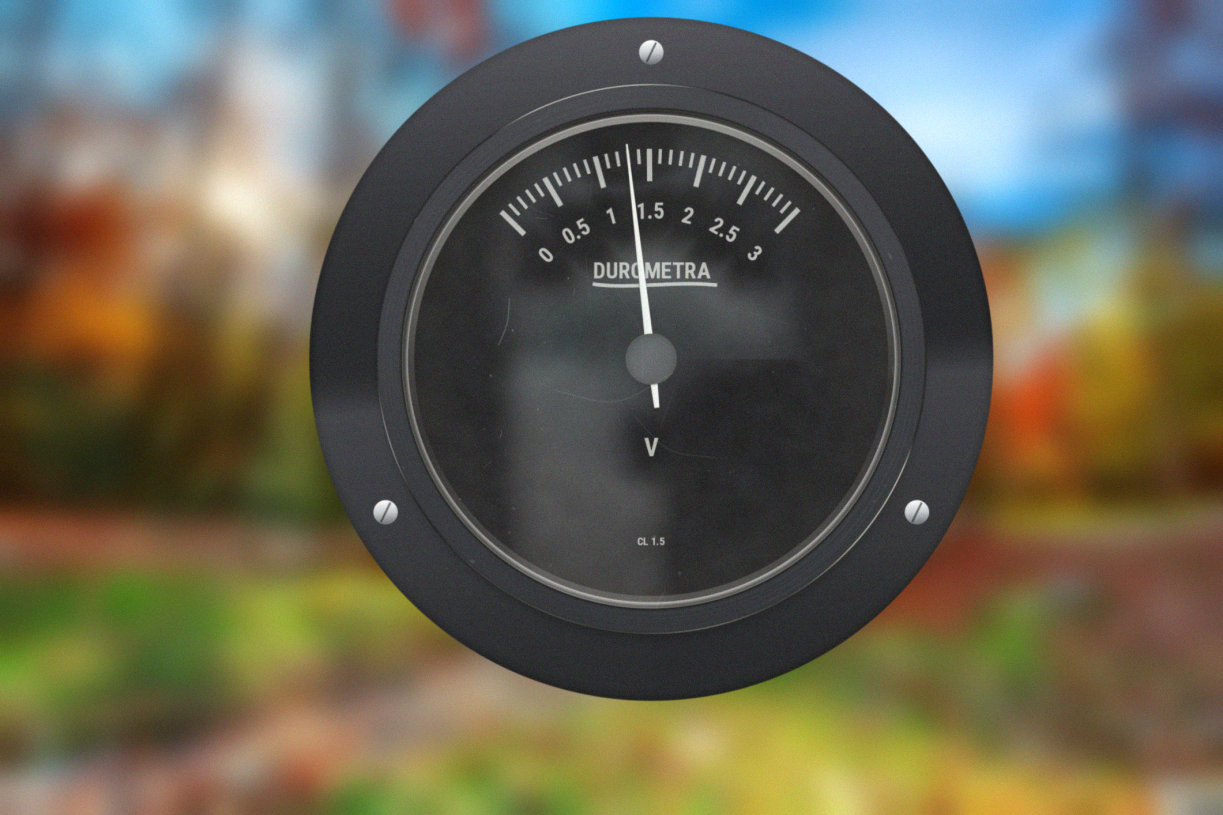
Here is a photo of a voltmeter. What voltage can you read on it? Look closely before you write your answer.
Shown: 1.3 V
